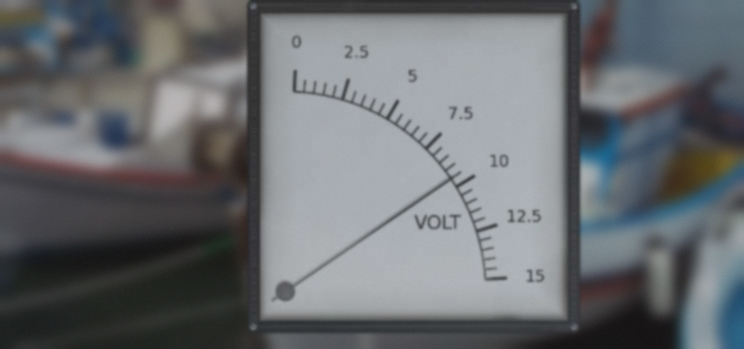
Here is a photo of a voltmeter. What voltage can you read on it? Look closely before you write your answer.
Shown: 9.5 V
